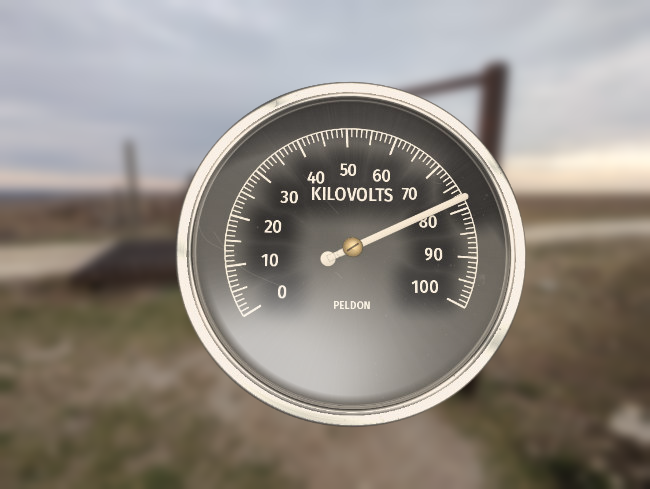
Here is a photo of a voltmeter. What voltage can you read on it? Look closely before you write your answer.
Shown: 78 kV
